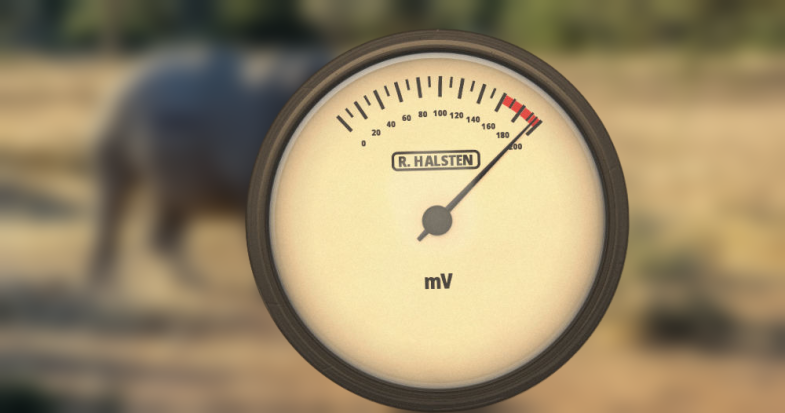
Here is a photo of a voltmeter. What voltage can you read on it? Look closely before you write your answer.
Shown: 195 mV
